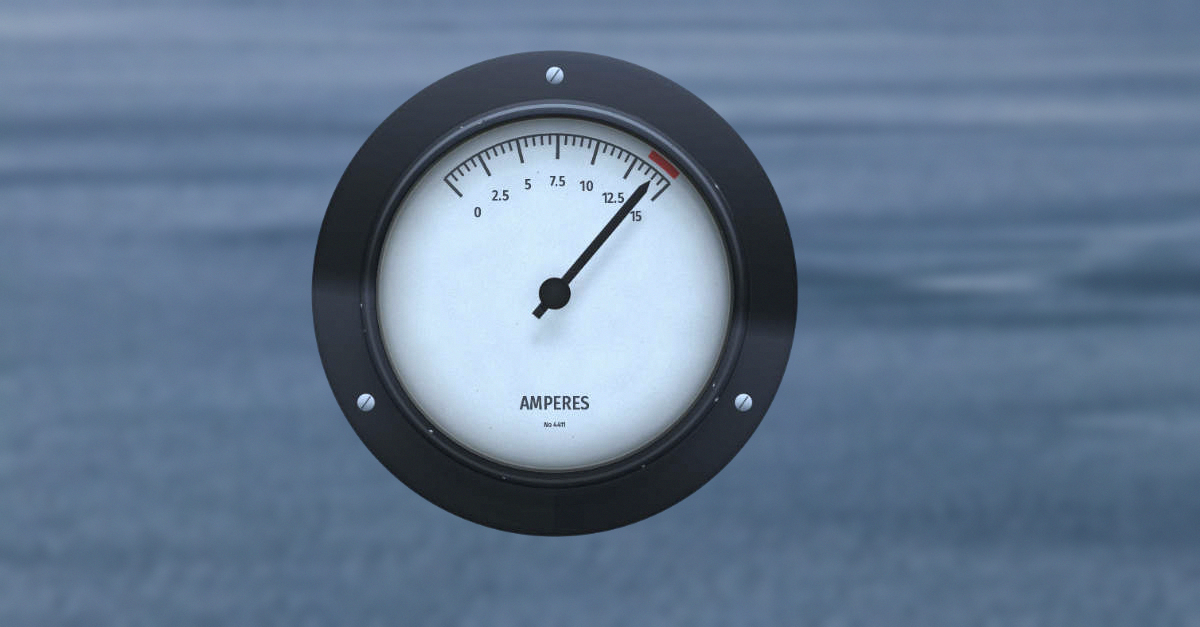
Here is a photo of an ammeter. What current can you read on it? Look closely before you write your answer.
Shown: 14 A
